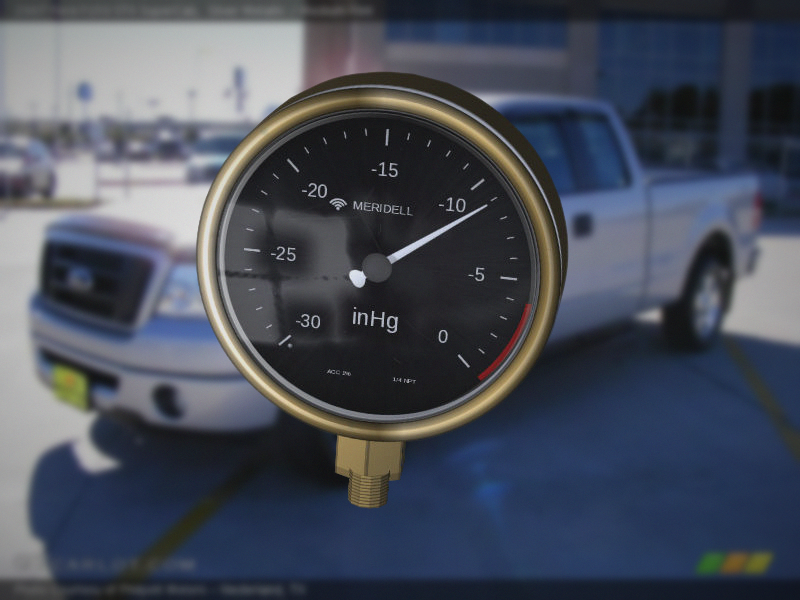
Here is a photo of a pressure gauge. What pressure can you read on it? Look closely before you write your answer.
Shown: -9 inHg
